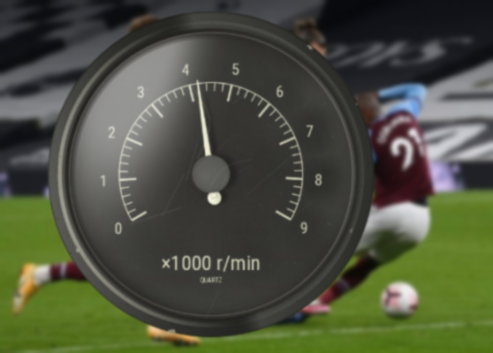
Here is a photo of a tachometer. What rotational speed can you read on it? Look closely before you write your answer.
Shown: 4200 rpm
